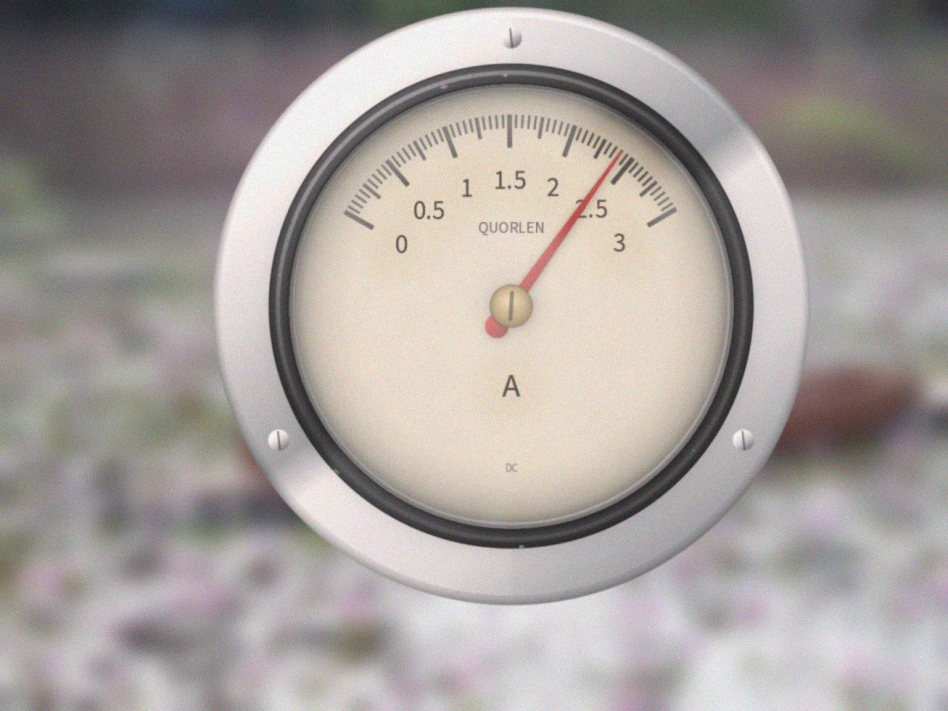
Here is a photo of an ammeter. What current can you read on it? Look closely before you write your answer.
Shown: 2.4 A
